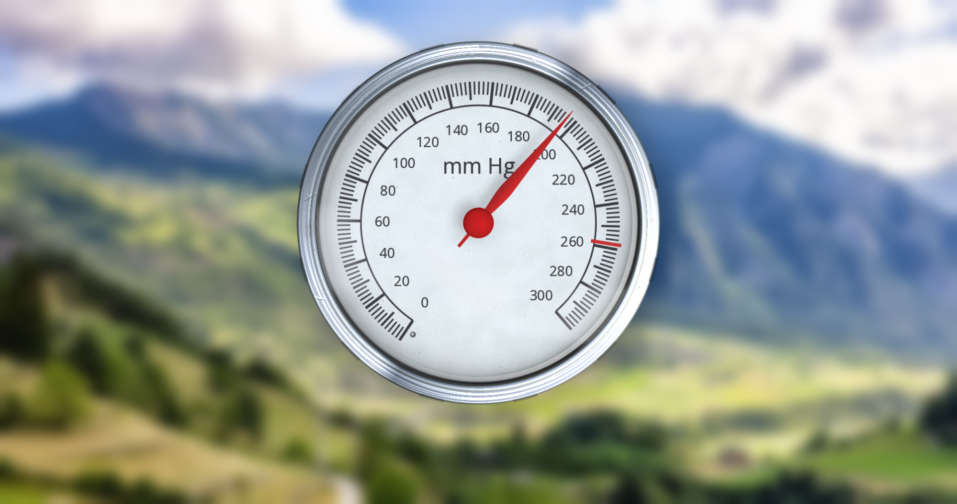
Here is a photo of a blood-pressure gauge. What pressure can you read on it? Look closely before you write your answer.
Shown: 196 mmHg
